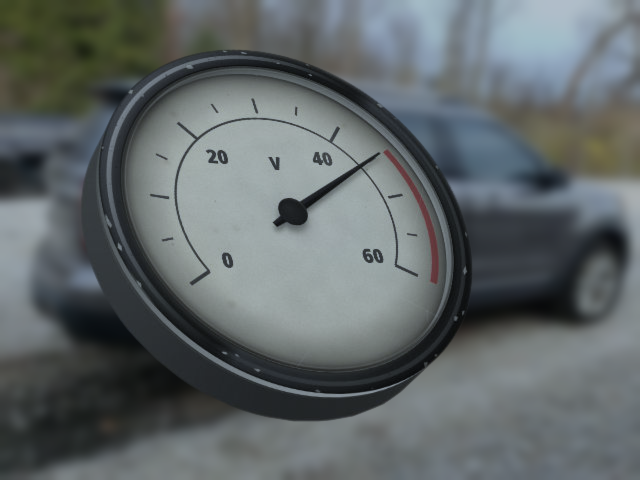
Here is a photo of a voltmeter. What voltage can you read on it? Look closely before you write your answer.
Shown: 45 V
